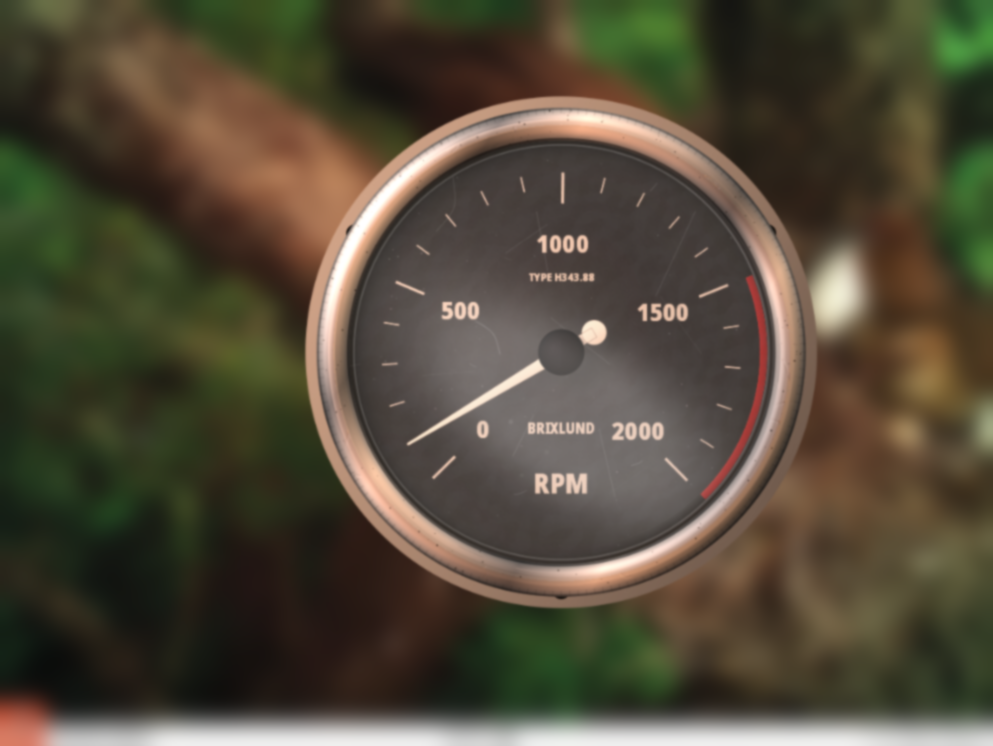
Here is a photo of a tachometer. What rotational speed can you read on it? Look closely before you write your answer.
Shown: 100 rpm
